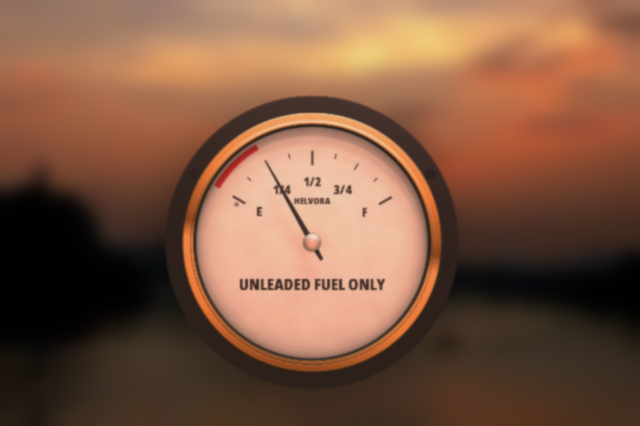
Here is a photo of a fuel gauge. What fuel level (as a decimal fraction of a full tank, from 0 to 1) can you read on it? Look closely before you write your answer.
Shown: 0.25
